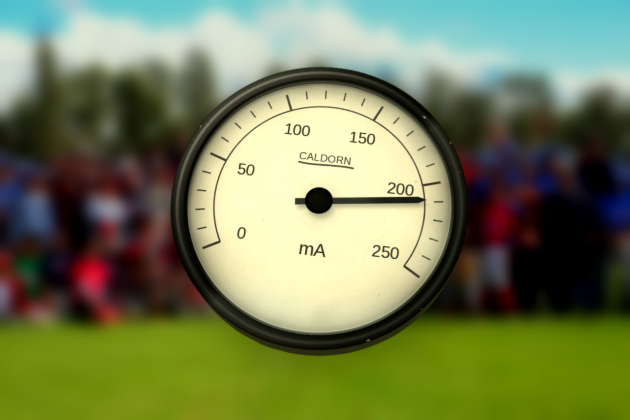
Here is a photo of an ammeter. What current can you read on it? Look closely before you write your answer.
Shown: 210 mA
